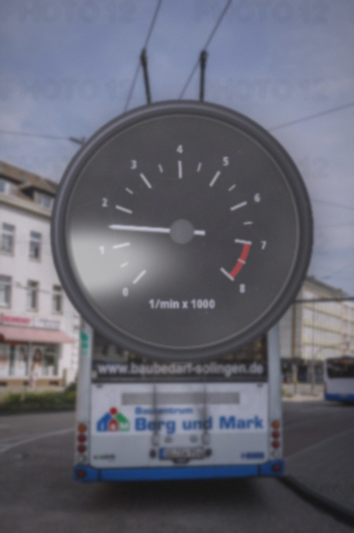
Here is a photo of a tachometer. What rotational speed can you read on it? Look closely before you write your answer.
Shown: 1500 rpm
